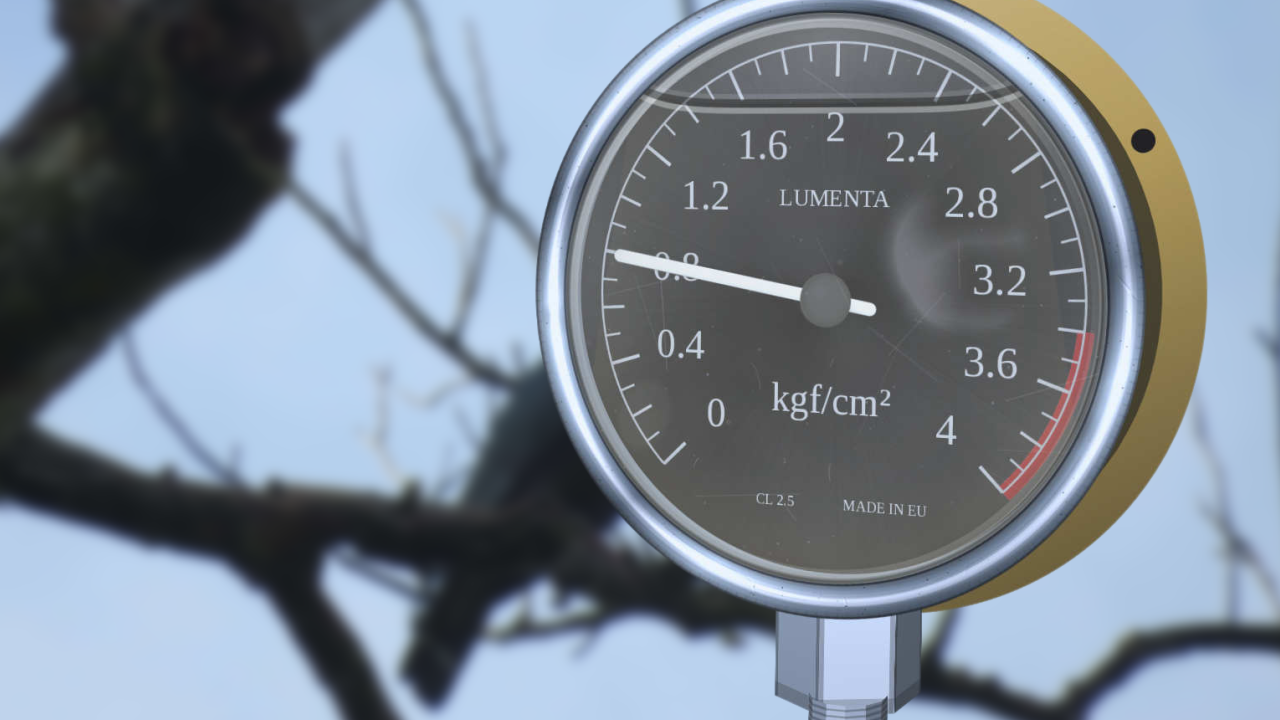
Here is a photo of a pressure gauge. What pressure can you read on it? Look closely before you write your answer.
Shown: 0.8 kg/cm²
